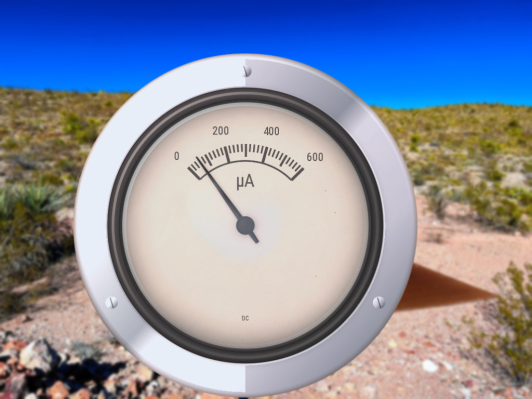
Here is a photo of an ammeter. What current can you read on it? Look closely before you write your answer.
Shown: 60 µA
